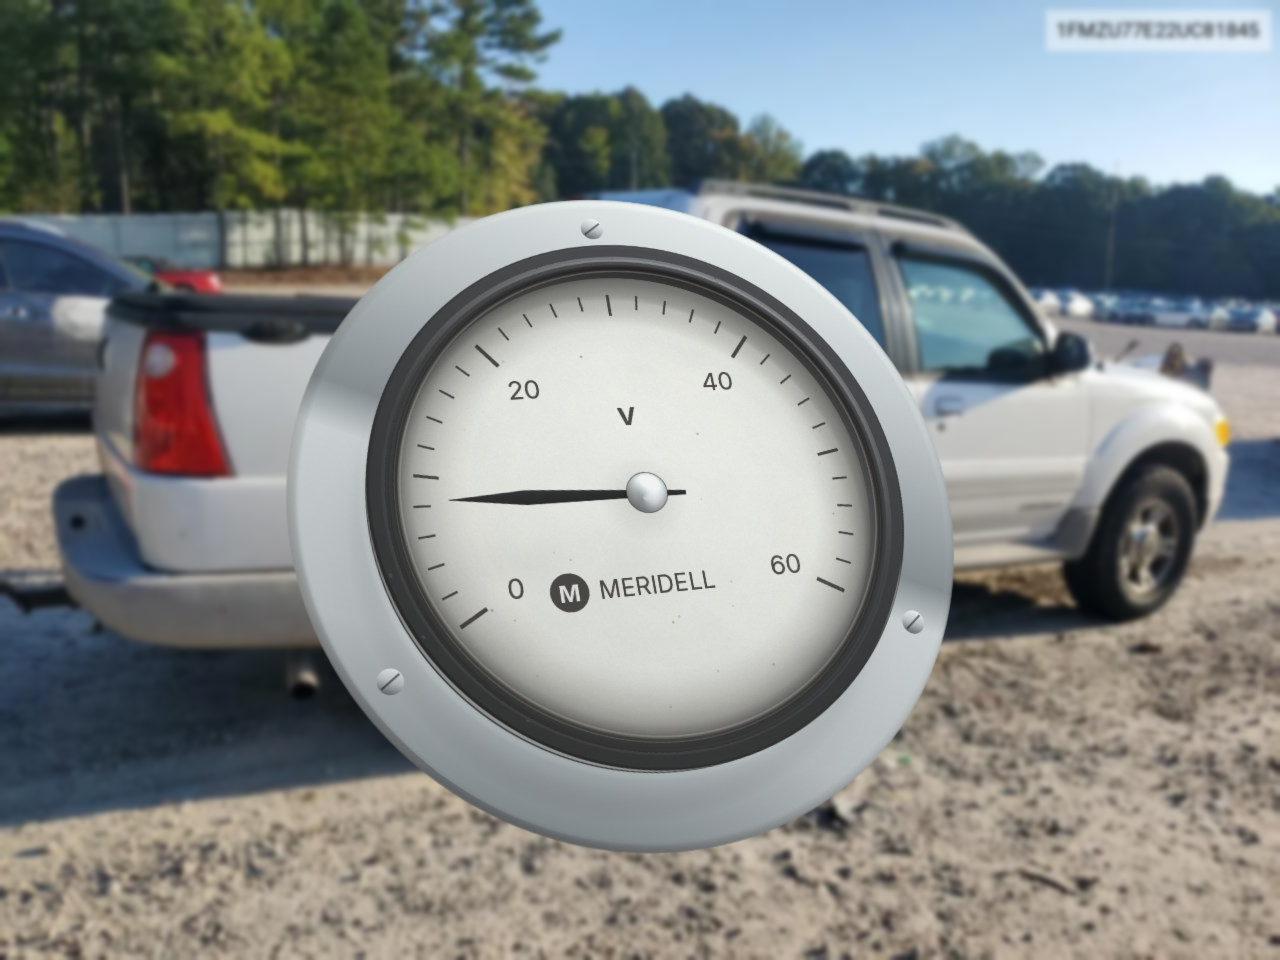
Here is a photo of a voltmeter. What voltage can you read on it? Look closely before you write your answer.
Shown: 8 V
